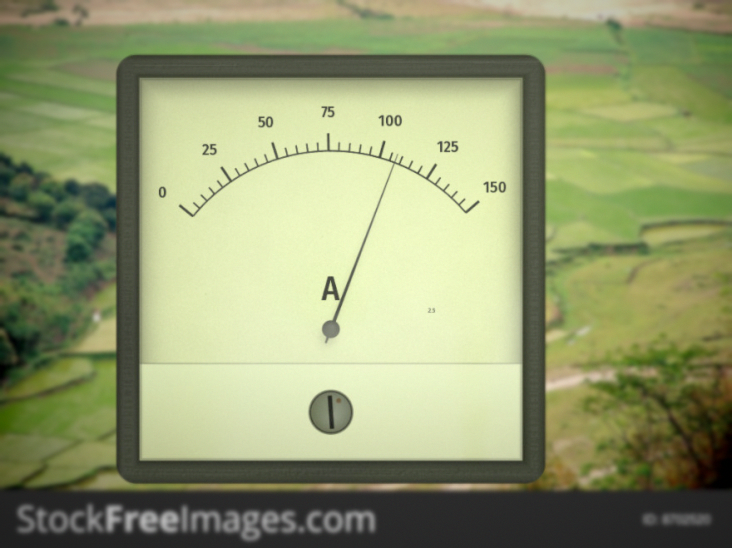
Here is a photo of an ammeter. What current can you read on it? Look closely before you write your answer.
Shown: 107.5 A
